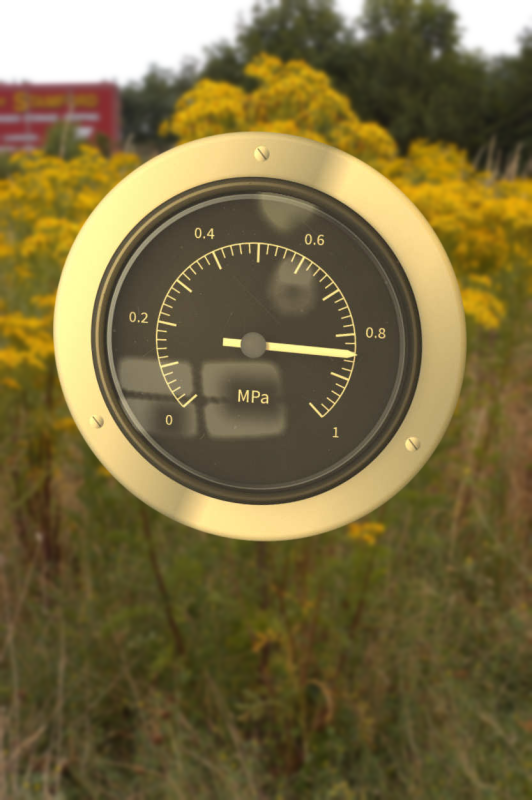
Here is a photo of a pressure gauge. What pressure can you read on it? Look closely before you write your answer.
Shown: 0.84 MPa
